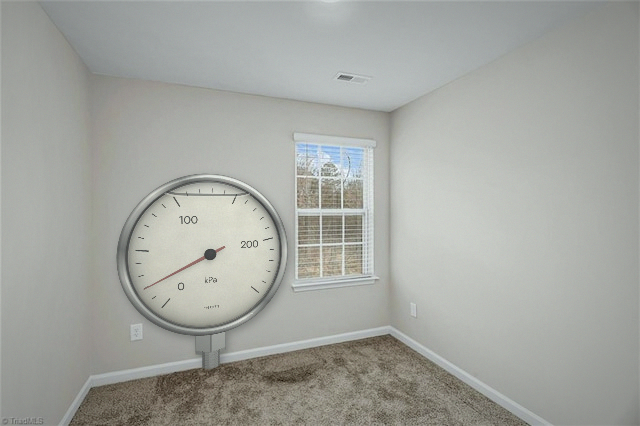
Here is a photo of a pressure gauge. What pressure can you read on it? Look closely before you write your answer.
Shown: 20 kPa
